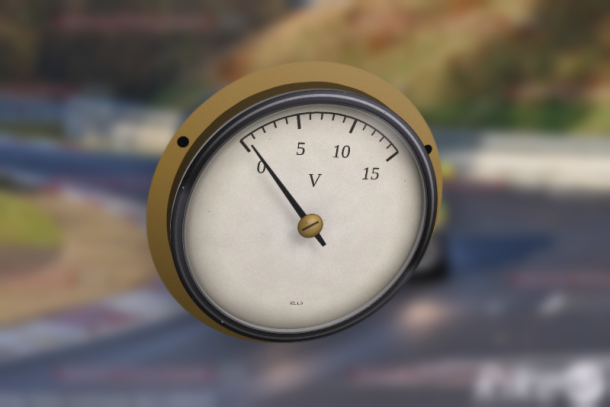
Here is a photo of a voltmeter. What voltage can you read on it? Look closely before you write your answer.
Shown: 0.5 V
